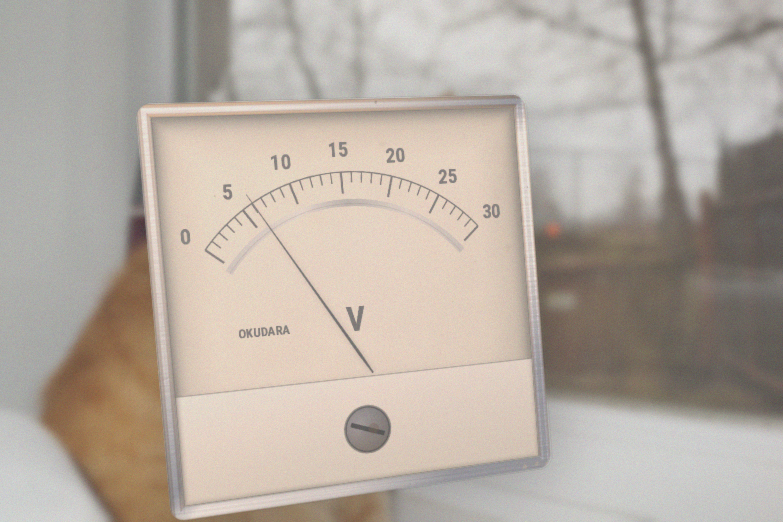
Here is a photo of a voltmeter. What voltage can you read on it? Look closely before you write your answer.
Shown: 6 V
